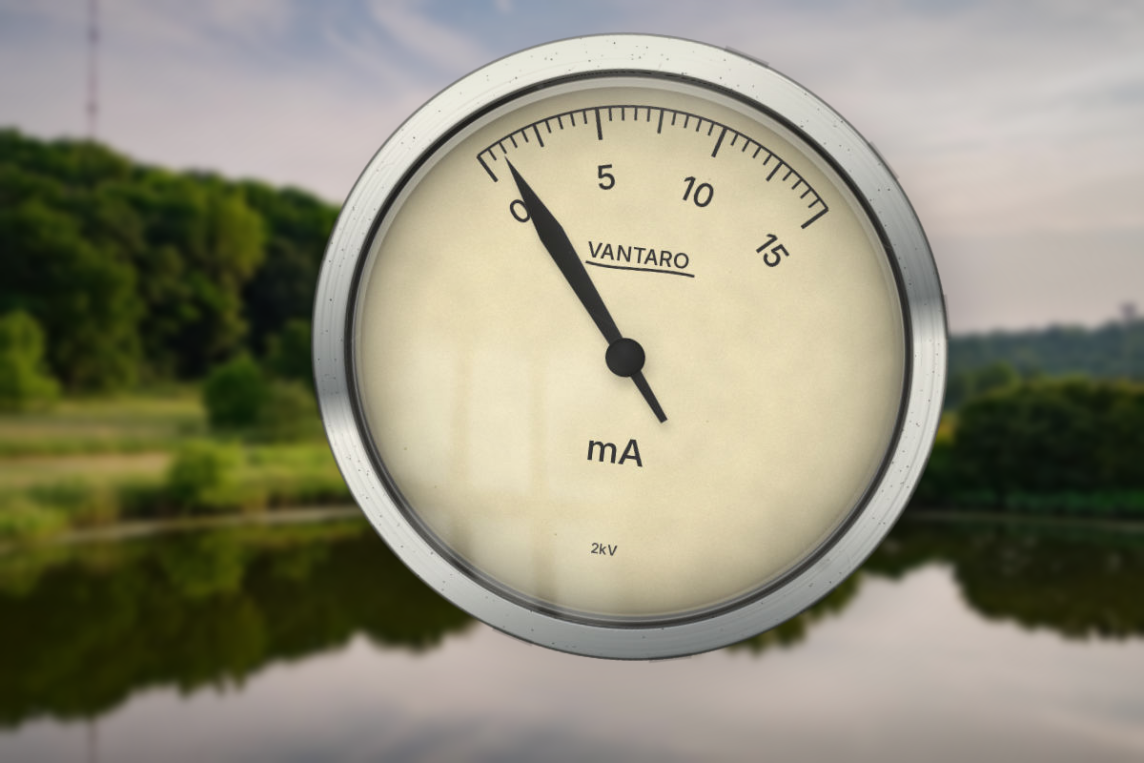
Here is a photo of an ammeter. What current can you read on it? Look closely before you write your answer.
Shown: 1 mA
